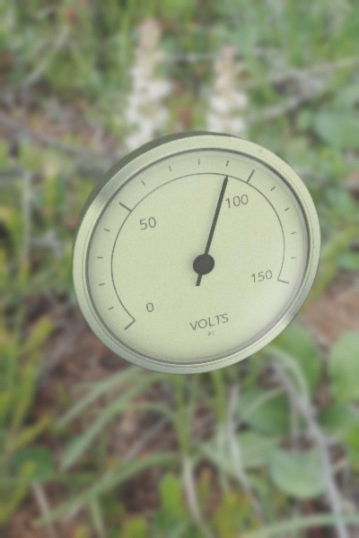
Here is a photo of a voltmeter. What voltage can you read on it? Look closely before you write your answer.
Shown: 90 V
